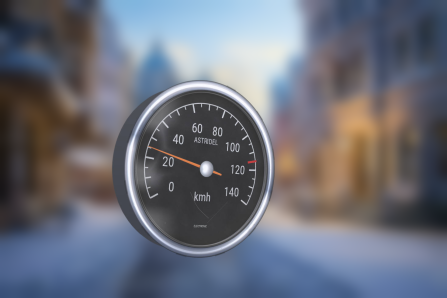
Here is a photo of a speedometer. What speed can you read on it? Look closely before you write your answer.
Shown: 25 km/h
